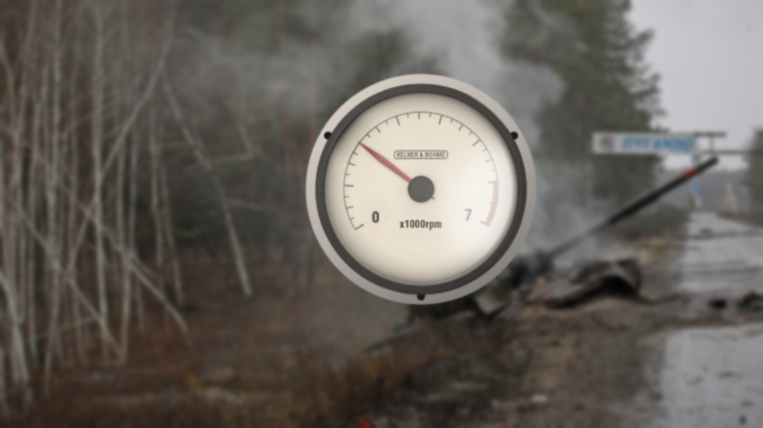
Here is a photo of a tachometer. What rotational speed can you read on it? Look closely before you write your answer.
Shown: 2000 rpm
